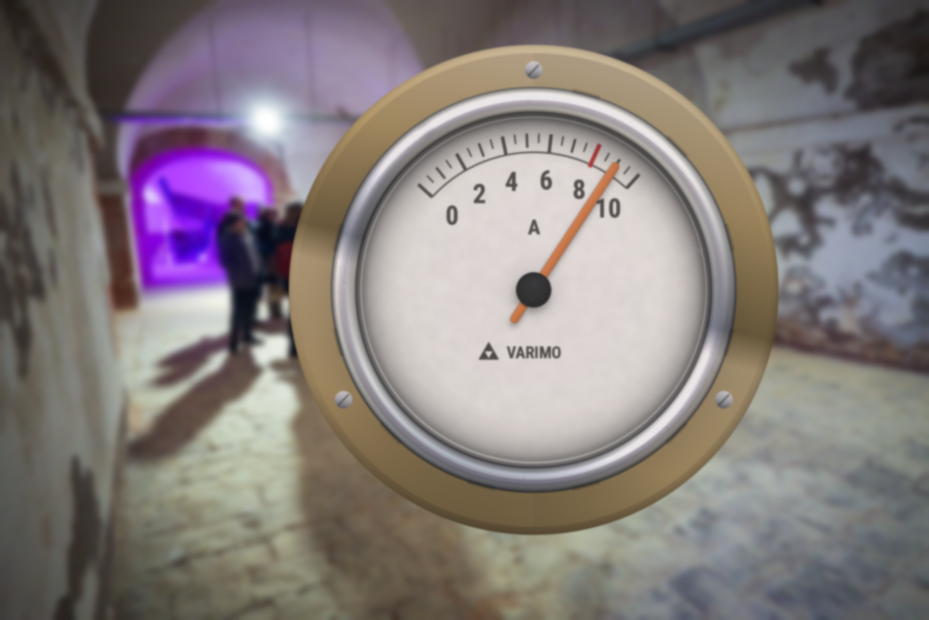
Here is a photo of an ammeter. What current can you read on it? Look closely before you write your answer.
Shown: 9 A
